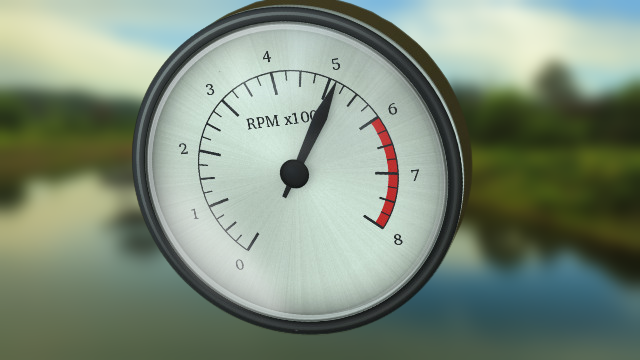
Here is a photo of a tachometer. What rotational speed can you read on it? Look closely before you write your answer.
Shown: 5125 rpm
